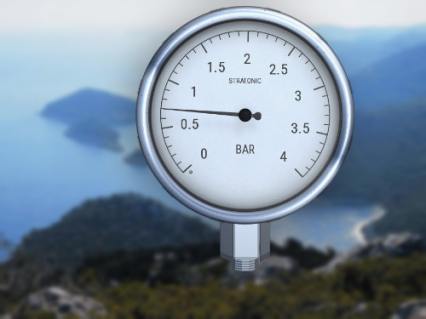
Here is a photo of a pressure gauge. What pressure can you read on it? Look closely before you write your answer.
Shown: 0.7 bar
